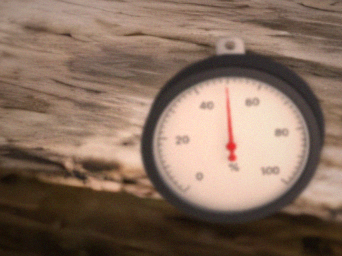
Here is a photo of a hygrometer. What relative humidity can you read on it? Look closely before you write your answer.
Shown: 50 %
